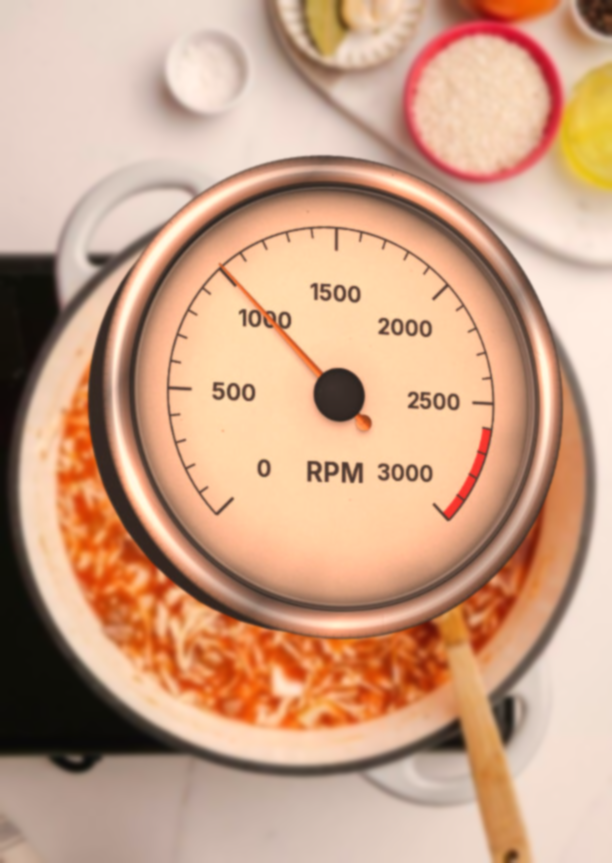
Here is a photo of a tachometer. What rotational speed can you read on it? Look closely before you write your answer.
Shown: 1000 rpm
